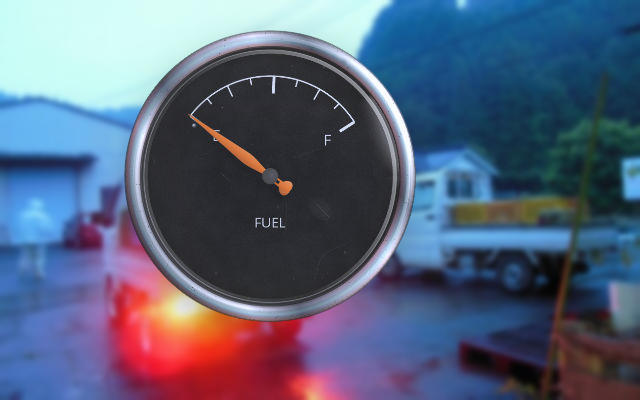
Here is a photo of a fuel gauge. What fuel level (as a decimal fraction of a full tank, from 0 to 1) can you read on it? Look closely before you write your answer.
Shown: 0
